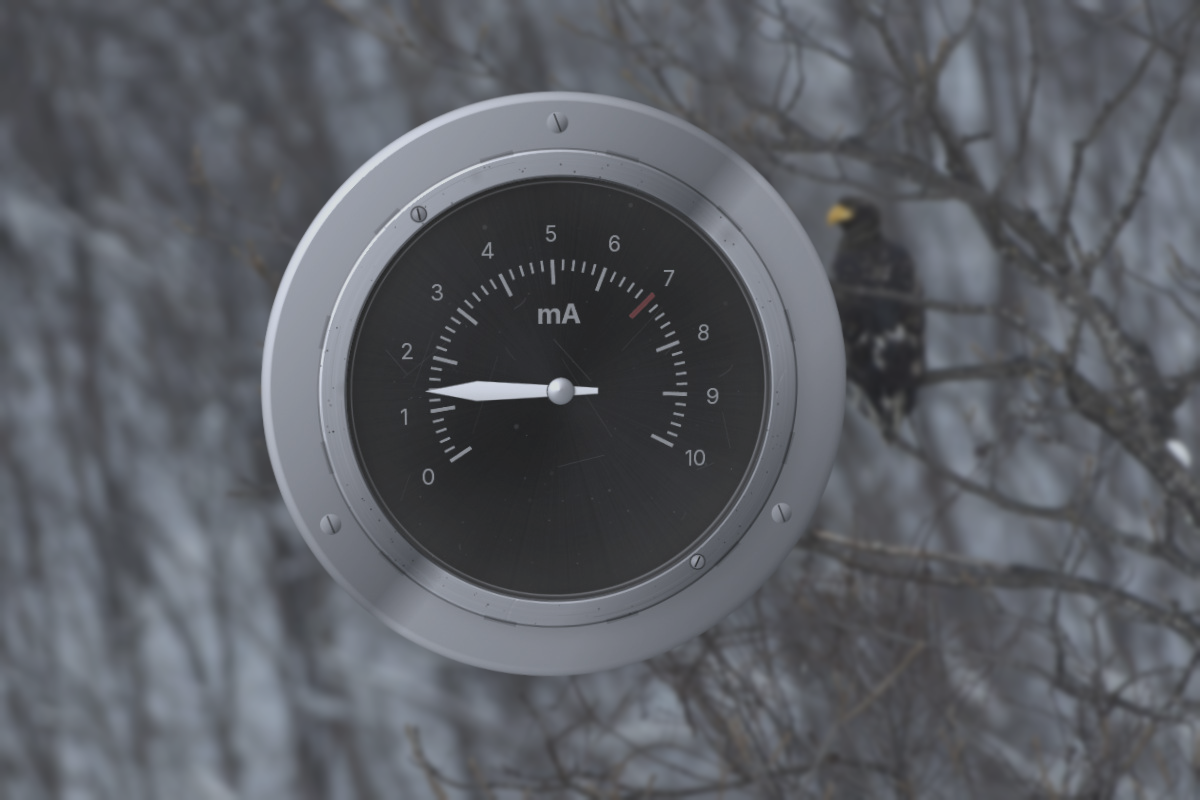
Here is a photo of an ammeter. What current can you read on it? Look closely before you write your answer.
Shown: 1.4 mA
